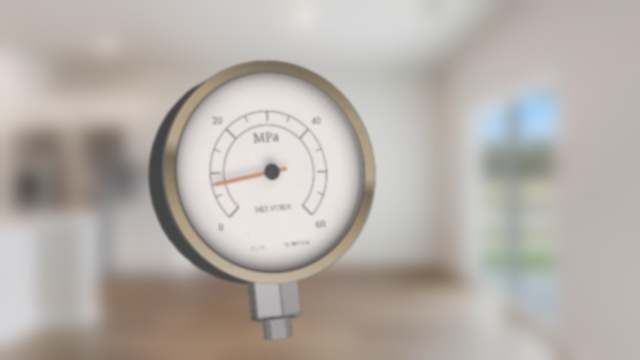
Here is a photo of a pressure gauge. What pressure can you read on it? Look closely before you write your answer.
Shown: 7.5 MPa
